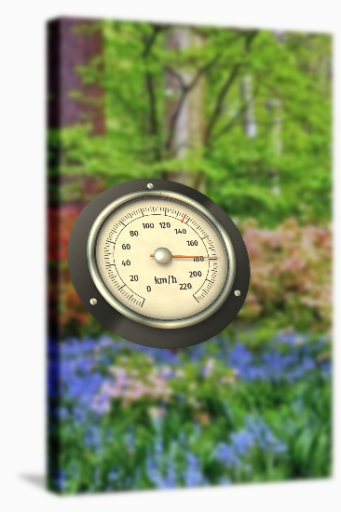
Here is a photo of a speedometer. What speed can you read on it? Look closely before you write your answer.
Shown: 180 km/h
